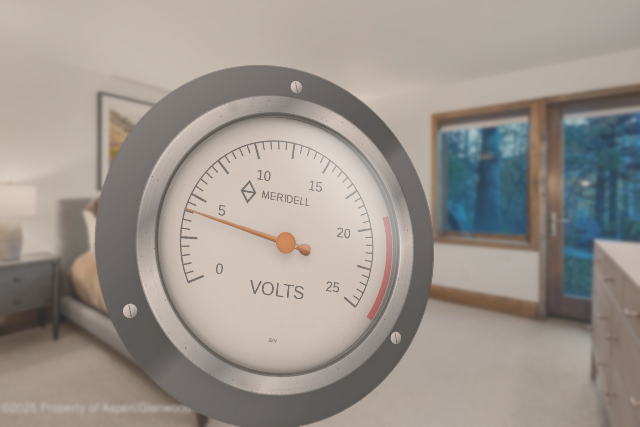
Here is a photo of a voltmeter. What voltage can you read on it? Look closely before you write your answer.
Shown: 4 V
